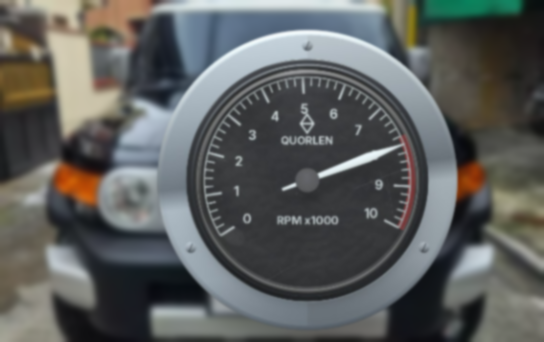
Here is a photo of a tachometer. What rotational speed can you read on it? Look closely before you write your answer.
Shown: 8000 rpm
